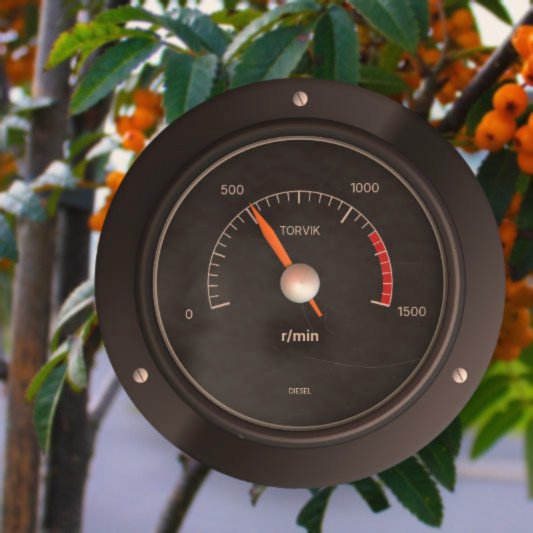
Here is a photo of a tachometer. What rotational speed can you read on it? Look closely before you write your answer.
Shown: 525 rpm
